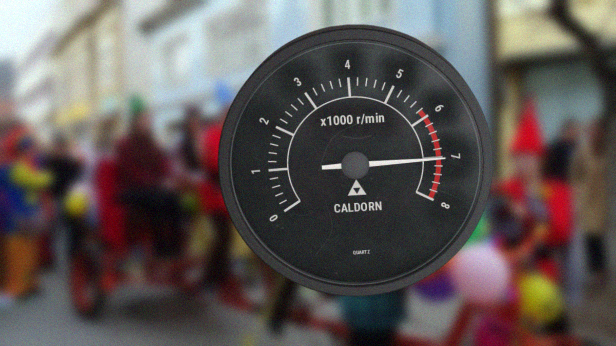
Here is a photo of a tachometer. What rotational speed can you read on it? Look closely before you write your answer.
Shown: 7000 rpm
